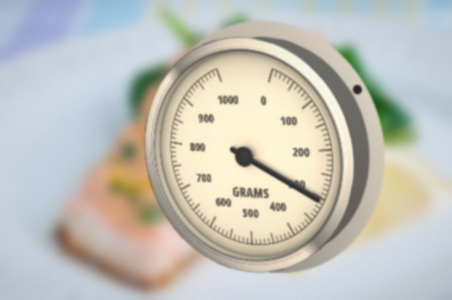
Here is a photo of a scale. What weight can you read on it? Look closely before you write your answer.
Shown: 300 g
